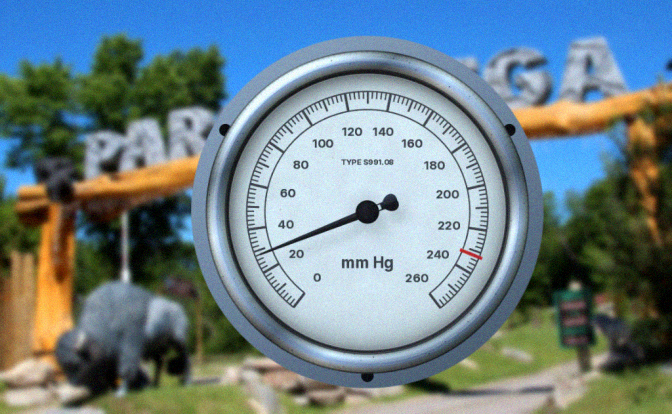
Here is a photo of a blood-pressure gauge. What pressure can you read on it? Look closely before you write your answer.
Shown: 28 mmHg
